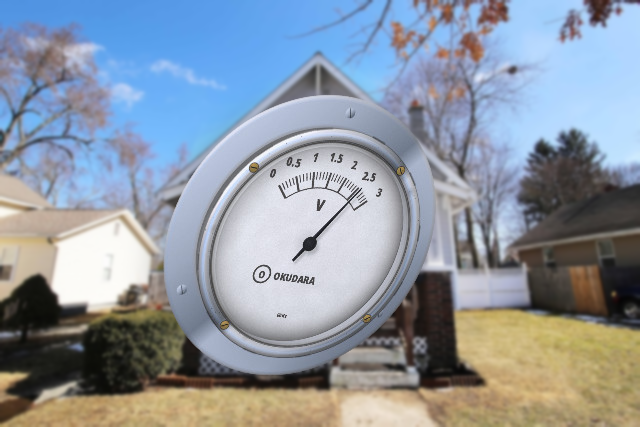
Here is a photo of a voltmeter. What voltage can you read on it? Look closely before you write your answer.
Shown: 2.5 V
